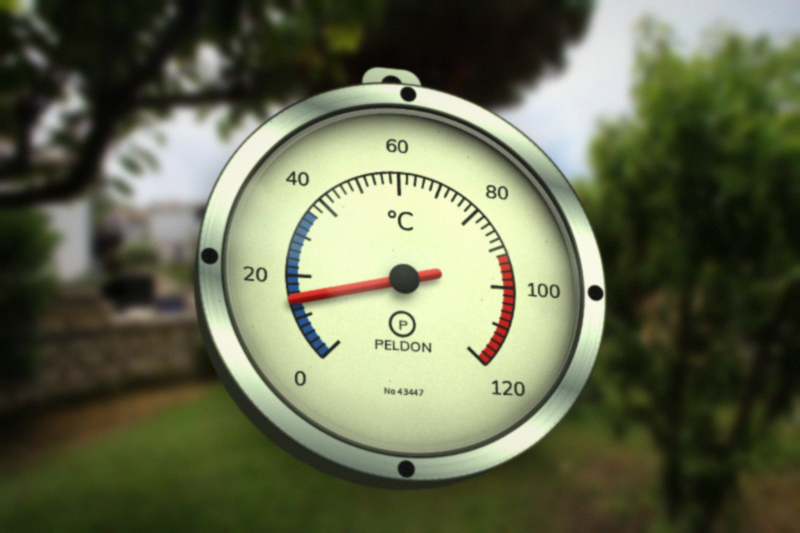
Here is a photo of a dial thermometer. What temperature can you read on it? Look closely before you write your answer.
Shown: 14 °C
